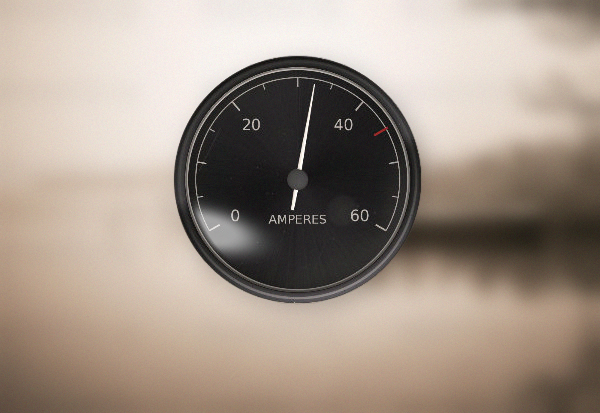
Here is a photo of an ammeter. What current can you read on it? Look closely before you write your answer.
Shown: 32.5 A
